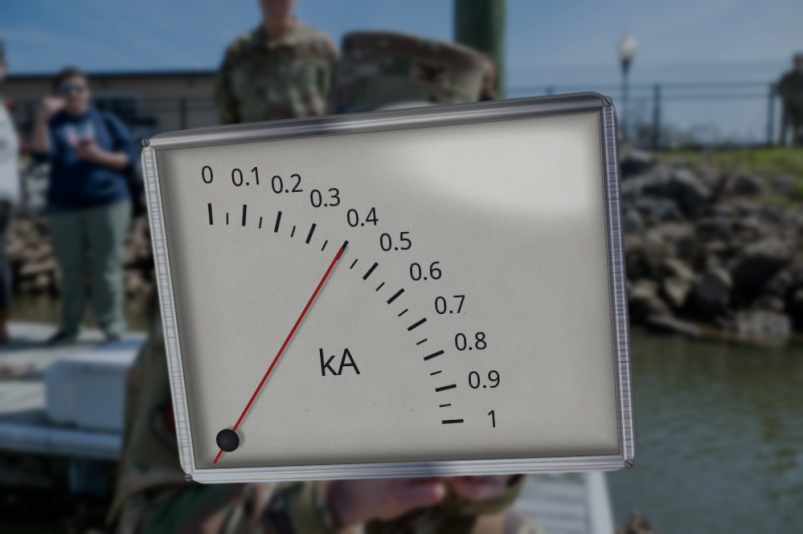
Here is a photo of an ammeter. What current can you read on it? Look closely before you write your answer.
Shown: 0.4 kA
